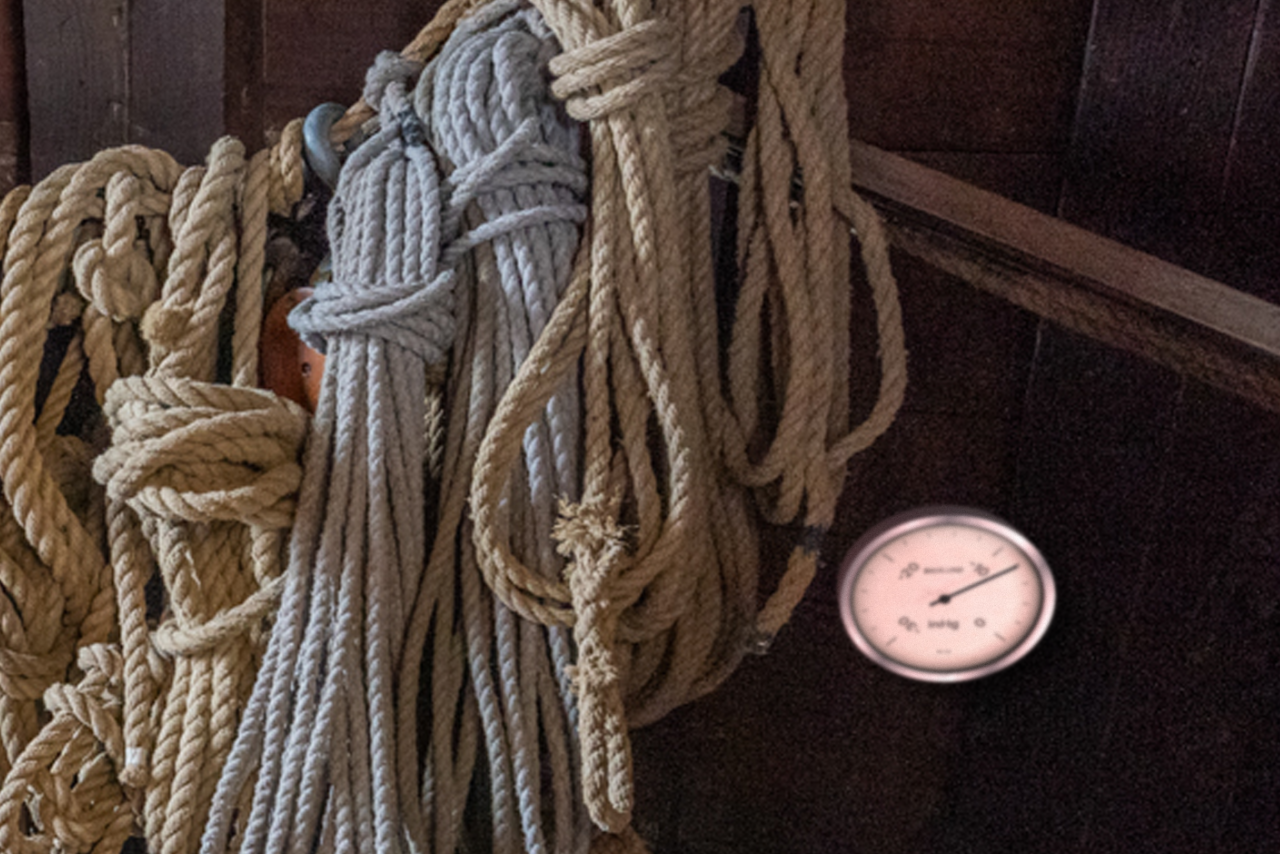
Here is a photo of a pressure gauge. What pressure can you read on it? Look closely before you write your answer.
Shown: -8 inHg
